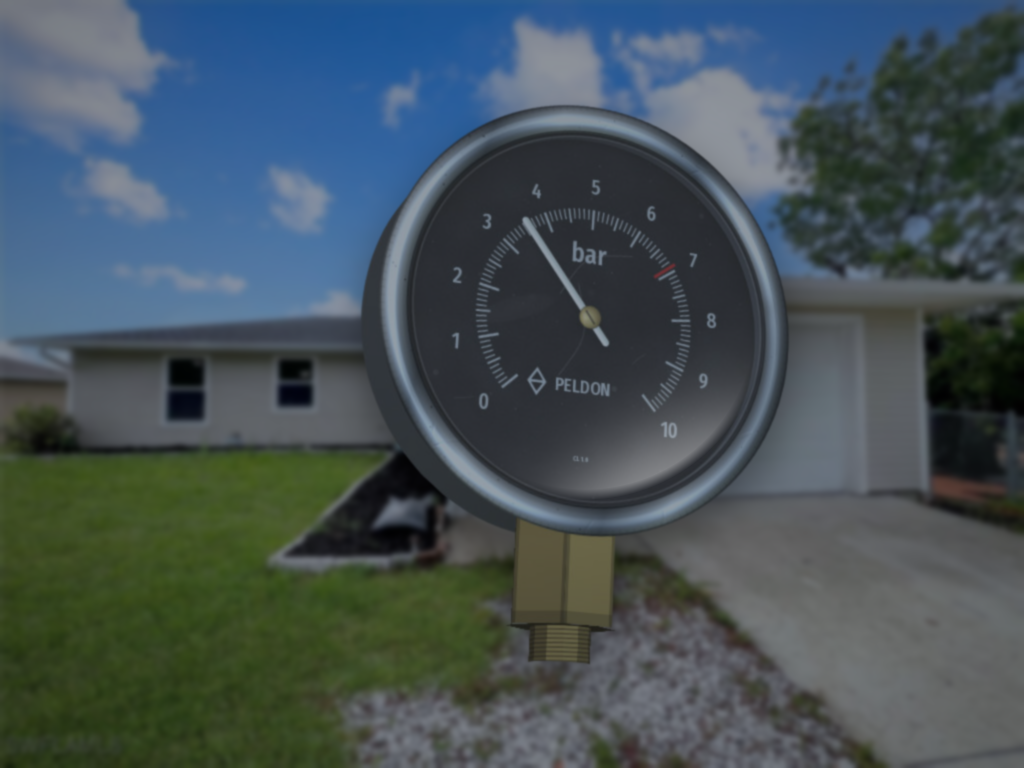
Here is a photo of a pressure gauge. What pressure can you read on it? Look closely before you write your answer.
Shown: 3.5 bar
